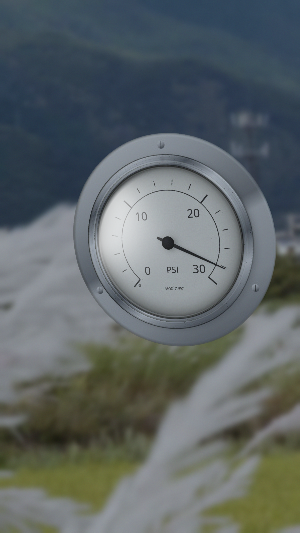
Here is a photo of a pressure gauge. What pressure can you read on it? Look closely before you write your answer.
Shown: 28 psi
